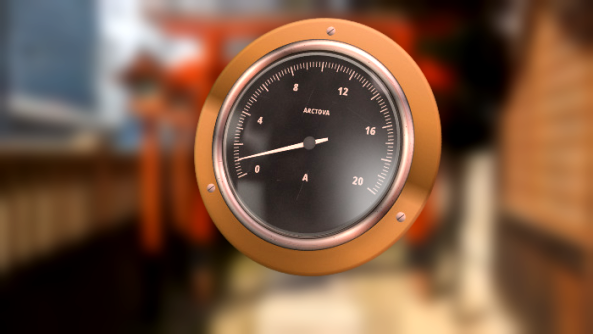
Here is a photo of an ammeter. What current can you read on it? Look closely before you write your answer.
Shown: 1 A
